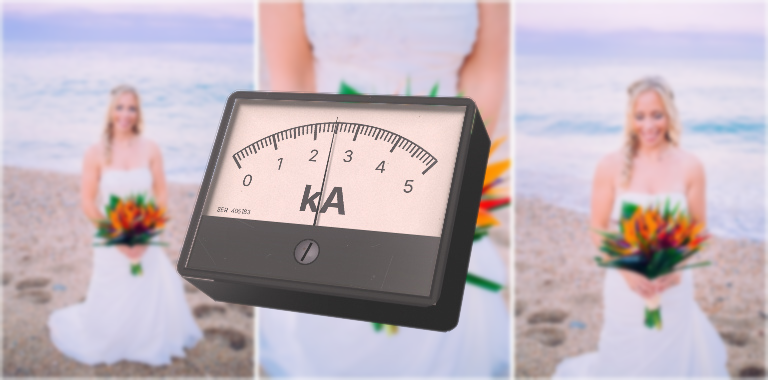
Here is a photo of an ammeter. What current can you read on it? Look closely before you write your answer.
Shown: 2.5 kA
